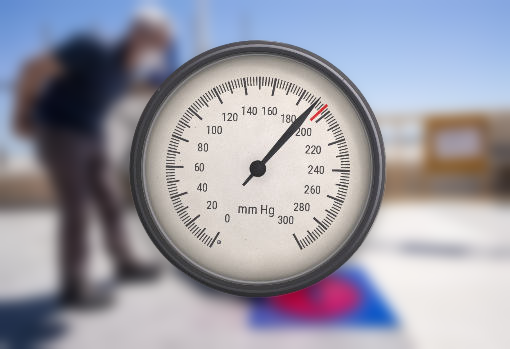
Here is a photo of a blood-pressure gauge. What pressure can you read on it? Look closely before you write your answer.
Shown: 190 mmHg
